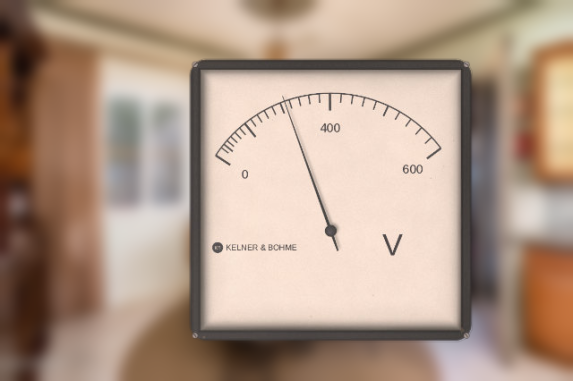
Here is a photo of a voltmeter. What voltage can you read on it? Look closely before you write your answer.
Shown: 310 V
